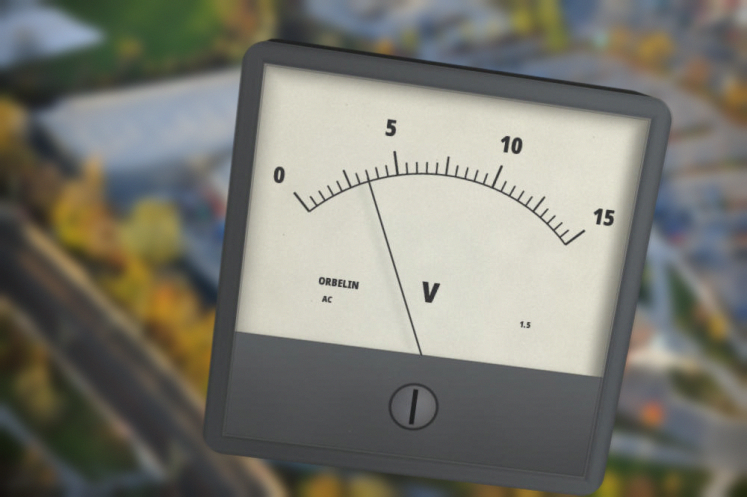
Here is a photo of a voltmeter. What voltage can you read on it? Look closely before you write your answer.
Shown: 3.5 V
